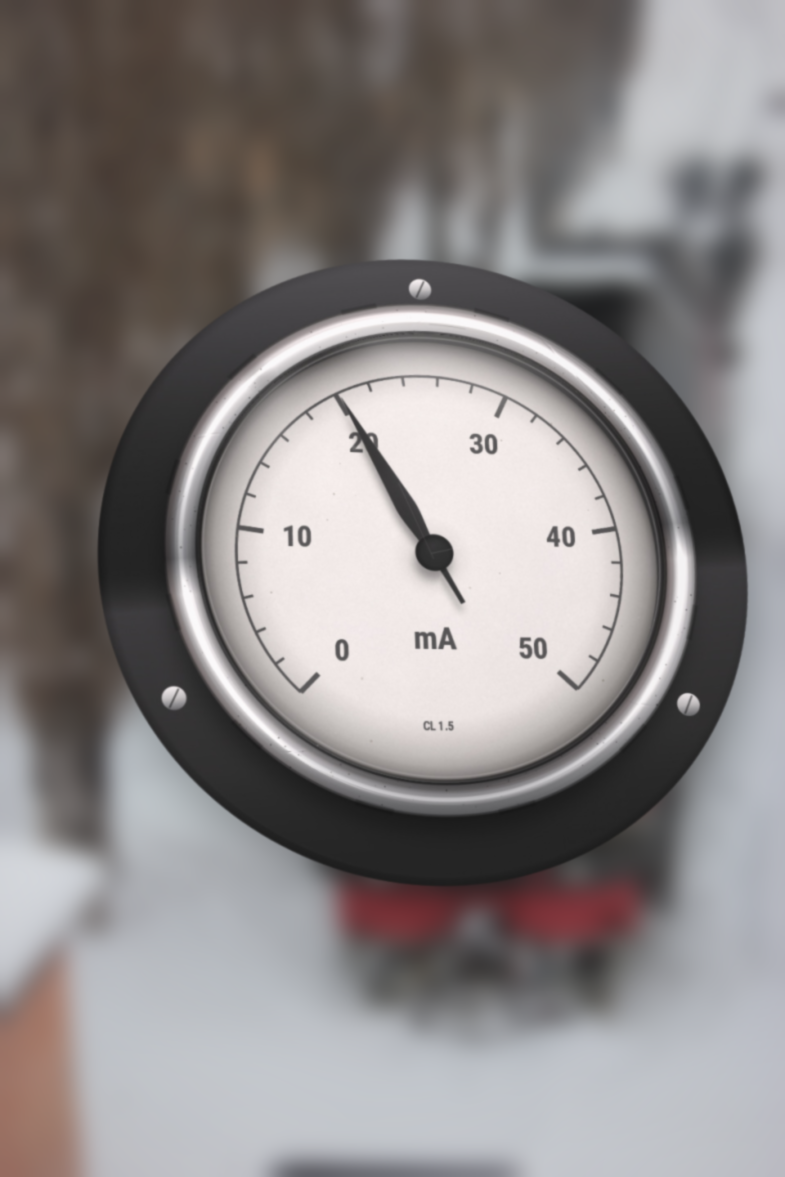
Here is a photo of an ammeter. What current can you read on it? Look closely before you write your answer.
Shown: 20 mA
